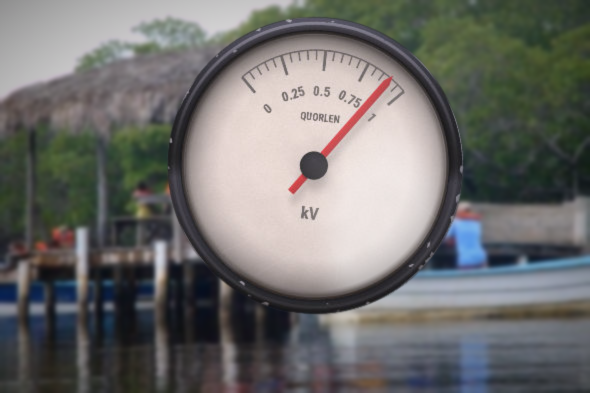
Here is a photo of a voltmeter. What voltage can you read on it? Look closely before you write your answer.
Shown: 0.9 kV
